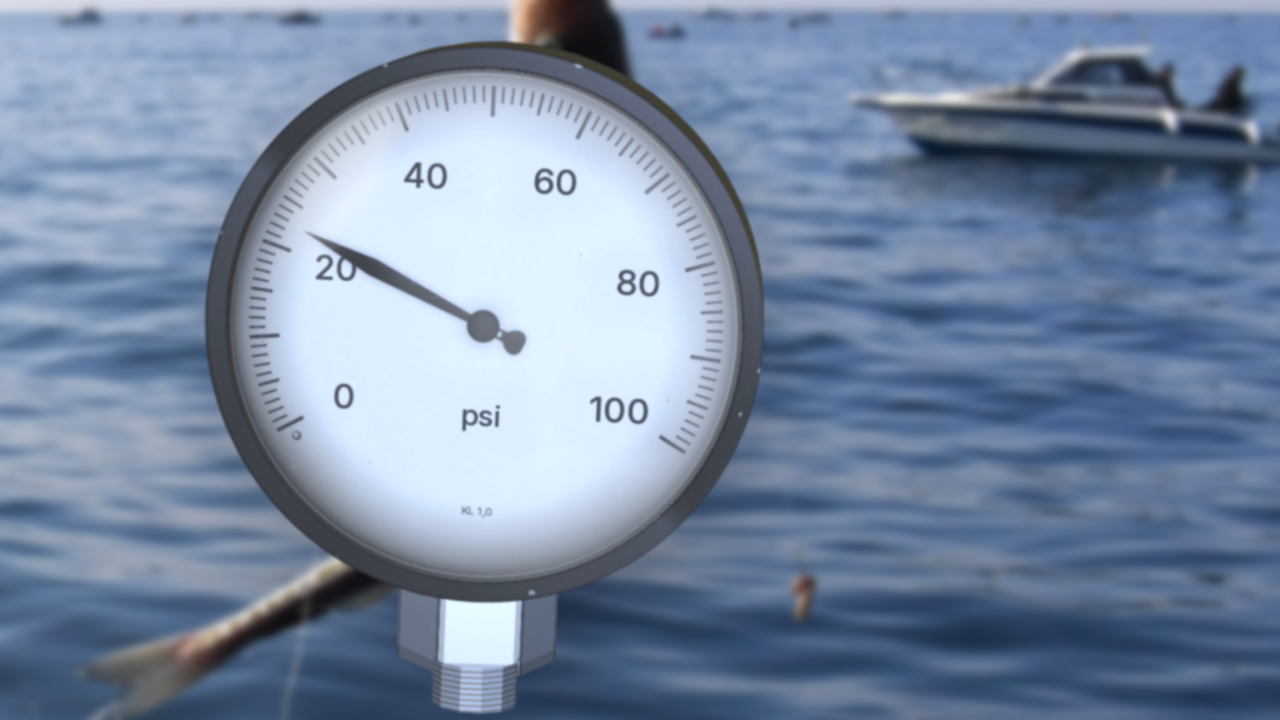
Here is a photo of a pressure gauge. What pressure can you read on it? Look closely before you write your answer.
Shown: 23 psi
